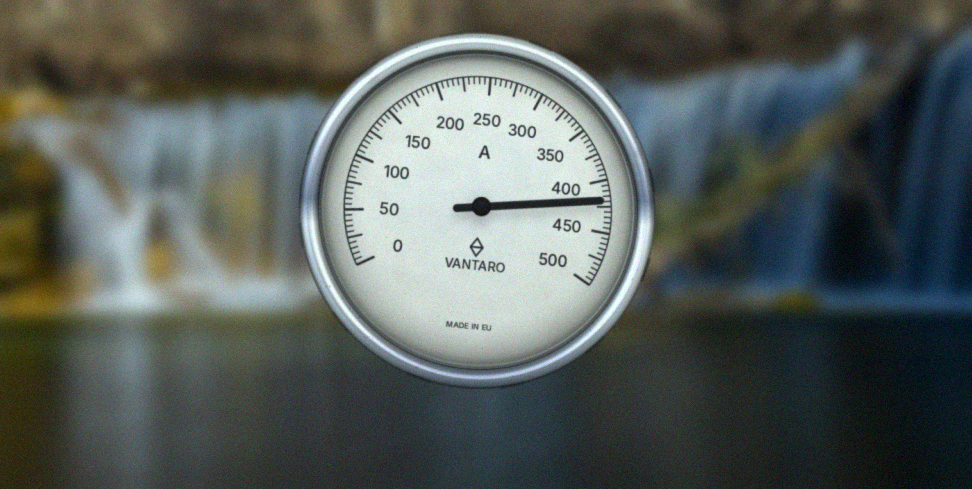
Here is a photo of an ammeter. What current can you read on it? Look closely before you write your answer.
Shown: 420 A
